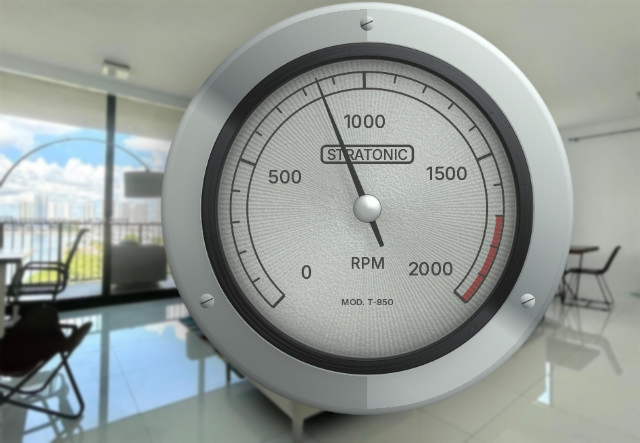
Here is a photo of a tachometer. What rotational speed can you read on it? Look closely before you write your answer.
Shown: 850 rpm
